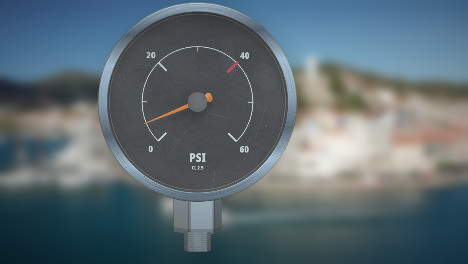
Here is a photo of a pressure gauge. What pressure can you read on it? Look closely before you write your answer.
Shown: 5 psi
